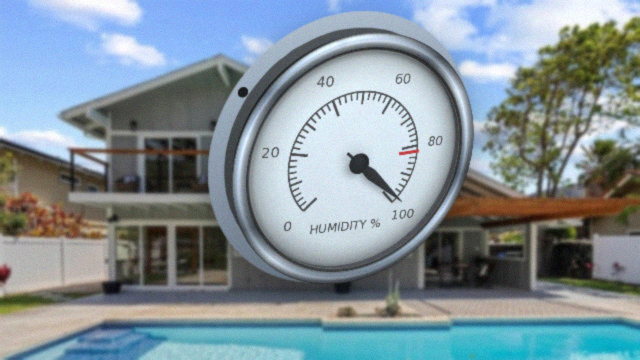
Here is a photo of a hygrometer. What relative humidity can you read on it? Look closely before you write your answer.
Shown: 98 %
